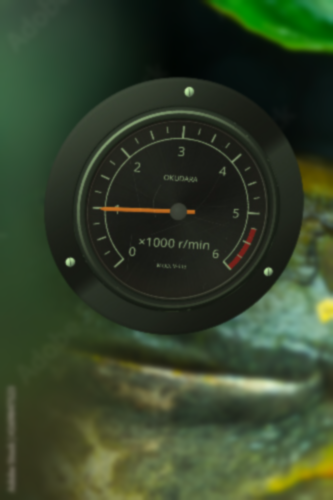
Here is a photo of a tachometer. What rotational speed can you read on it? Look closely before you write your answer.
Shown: 1000 rpm
